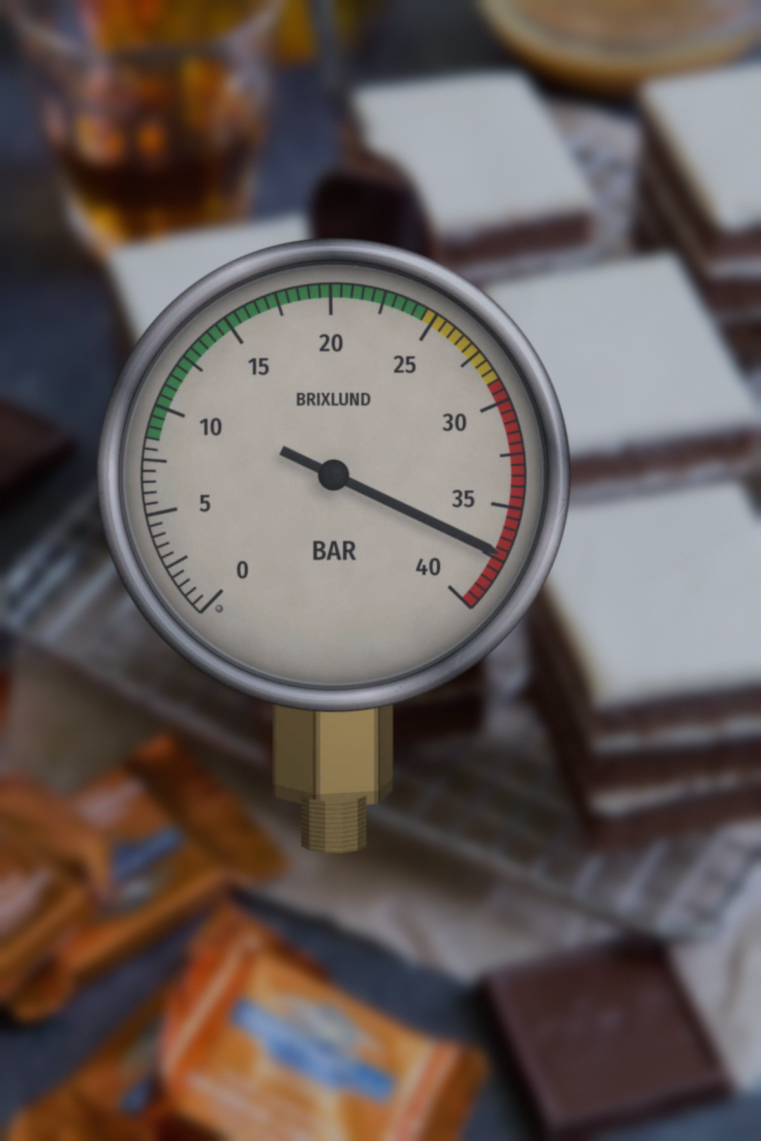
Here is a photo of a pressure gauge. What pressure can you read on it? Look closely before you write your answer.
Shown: 37.25 bar
